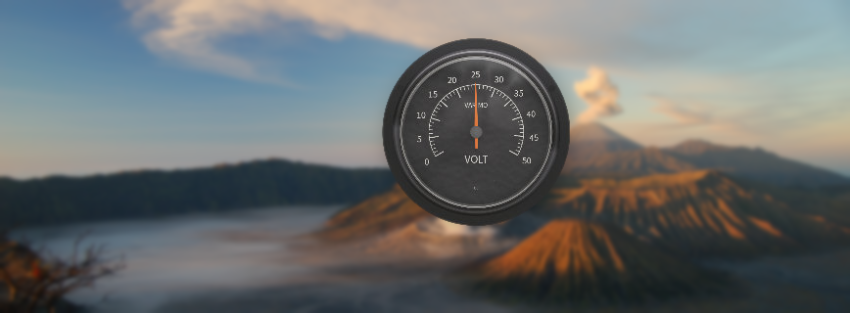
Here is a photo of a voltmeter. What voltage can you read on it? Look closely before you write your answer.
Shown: 25 V
